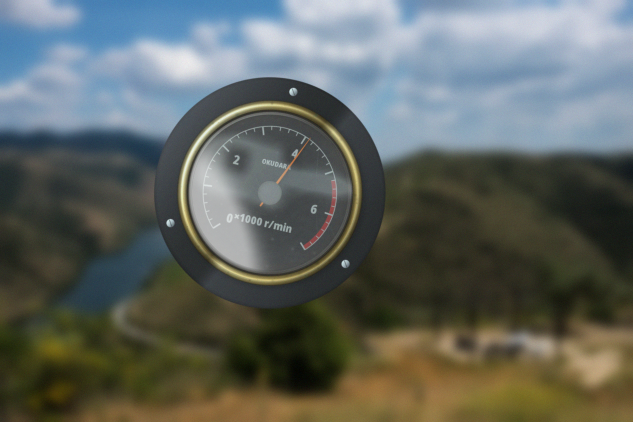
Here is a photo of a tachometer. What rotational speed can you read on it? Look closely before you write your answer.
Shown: 4100 rpm
